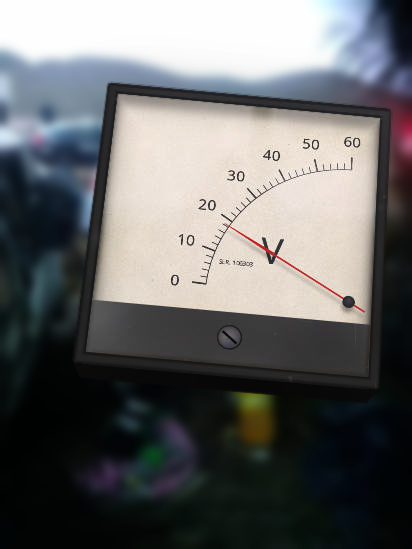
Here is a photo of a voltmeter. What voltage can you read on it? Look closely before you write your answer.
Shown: 18 V
